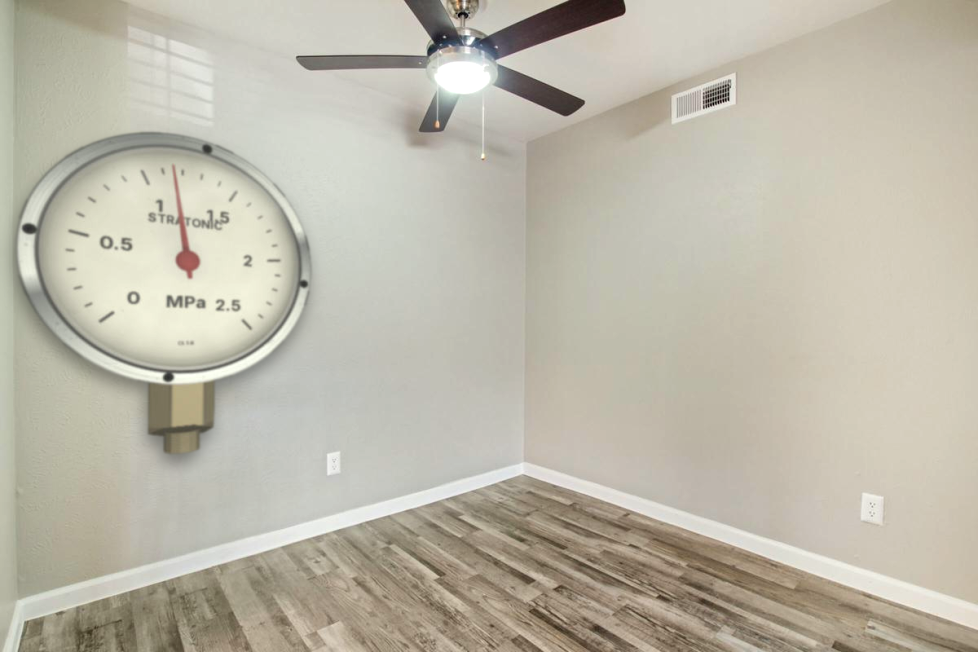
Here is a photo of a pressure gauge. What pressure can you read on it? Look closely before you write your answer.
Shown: 1.15 MPa
